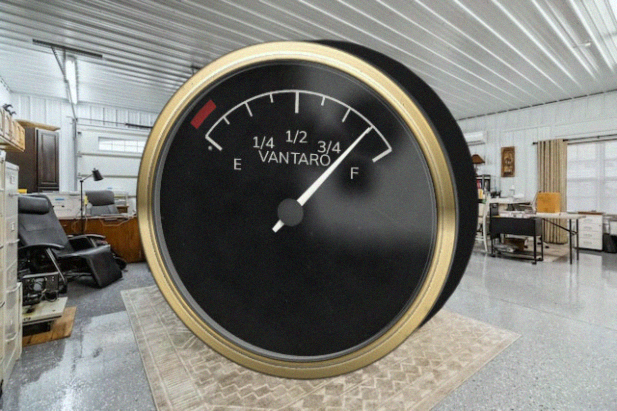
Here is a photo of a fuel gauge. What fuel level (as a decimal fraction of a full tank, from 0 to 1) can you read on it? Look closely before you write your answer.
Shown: 0.875
